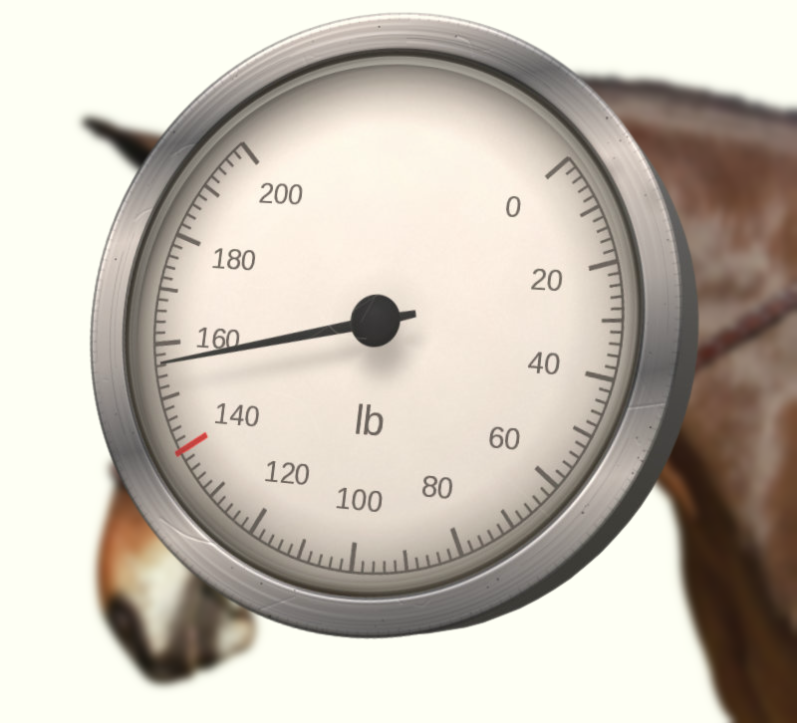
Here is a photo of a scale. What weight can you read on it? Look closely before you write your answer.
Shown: 156 lb
